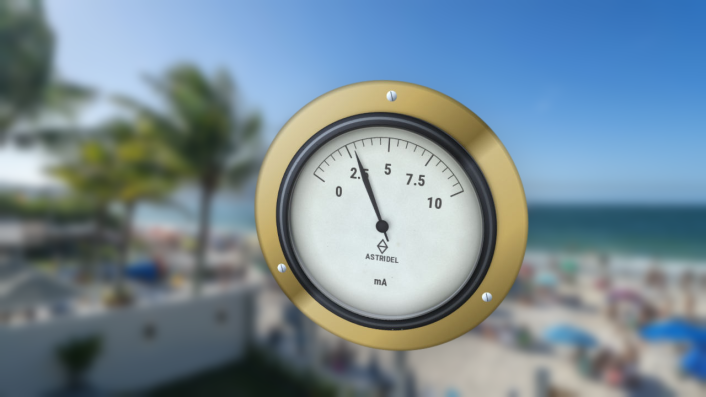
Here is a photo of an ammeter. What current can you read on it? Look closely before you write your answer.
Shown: 3 mA
